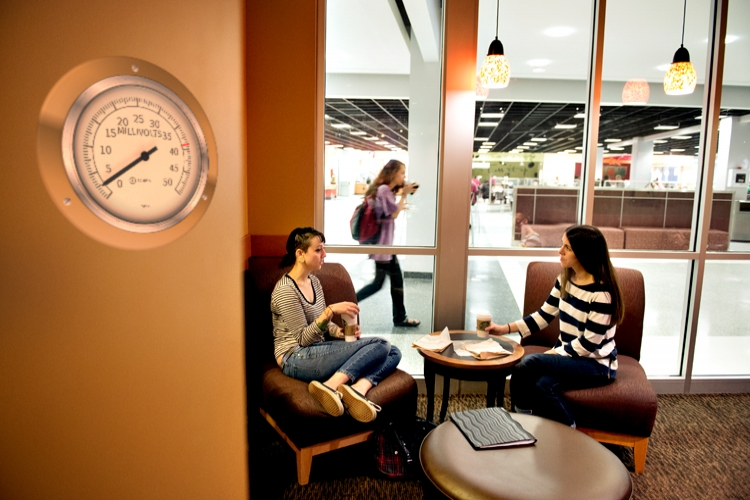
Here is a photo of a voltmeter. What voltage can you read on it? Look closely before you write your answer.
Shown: 2.5 mV
